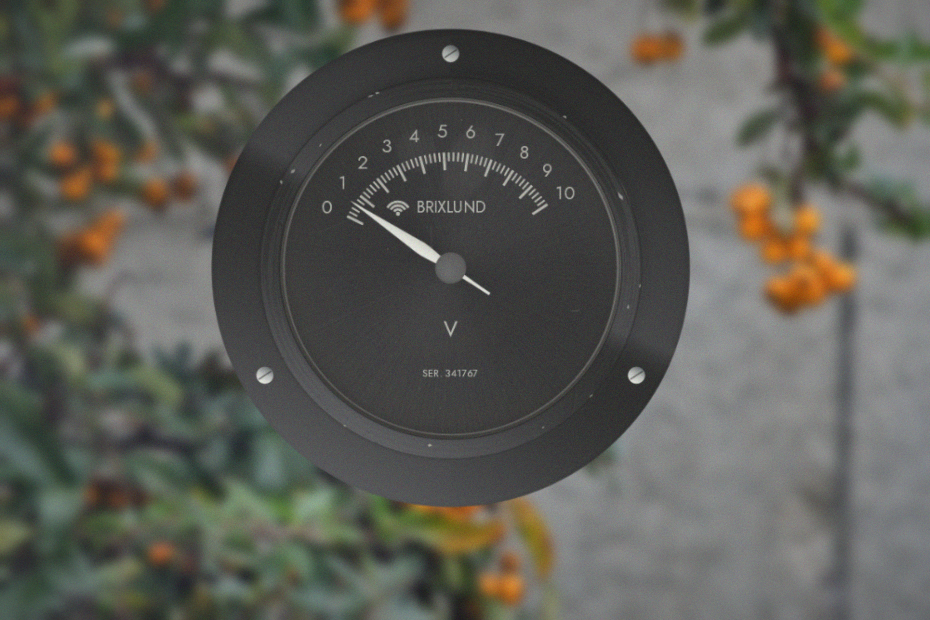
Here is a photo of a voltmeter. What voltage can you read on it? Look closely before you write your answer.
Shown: 0.6 V
